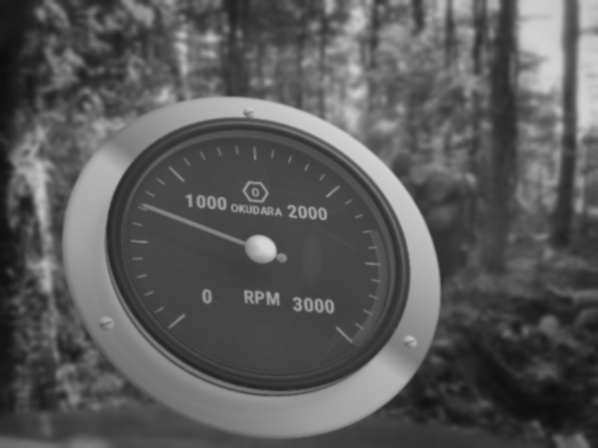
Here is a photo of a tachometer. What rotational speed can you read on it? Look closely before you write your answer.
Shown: 700 rpm
